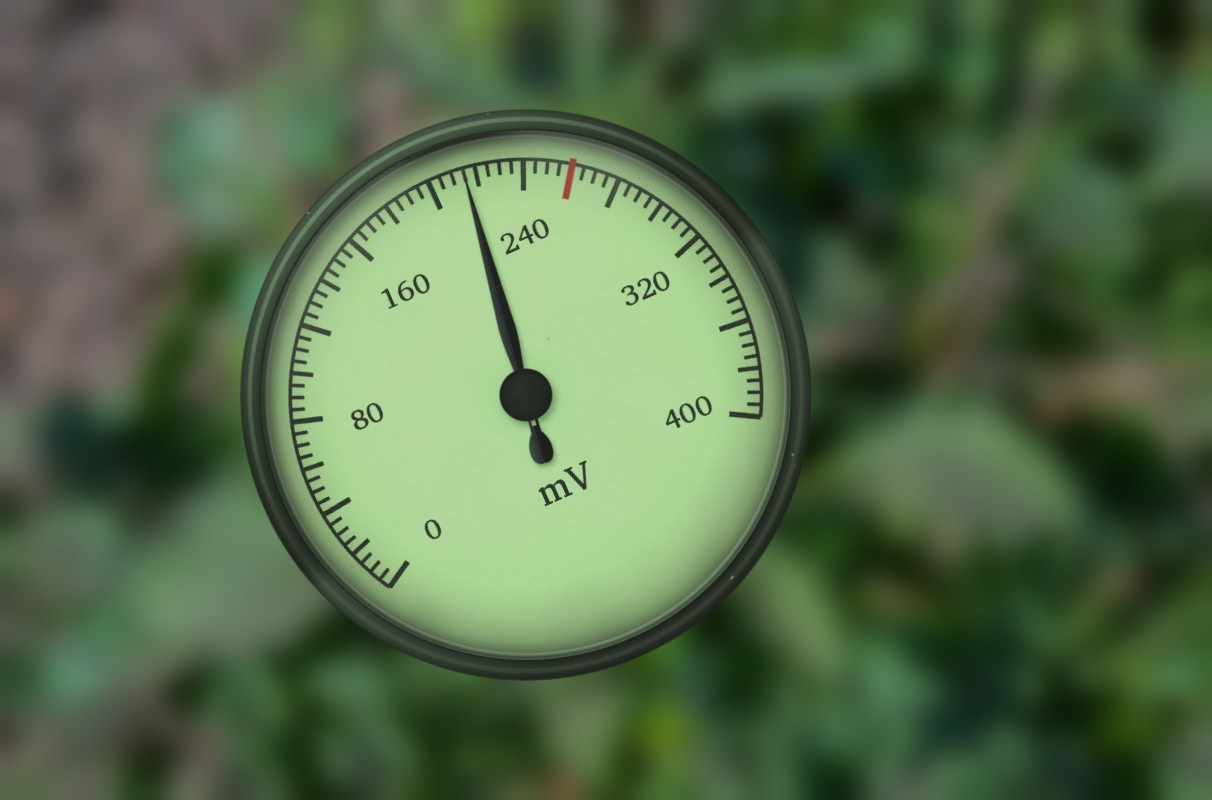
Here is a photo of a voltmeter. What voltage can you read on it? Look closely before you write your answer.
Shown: 215 mV
